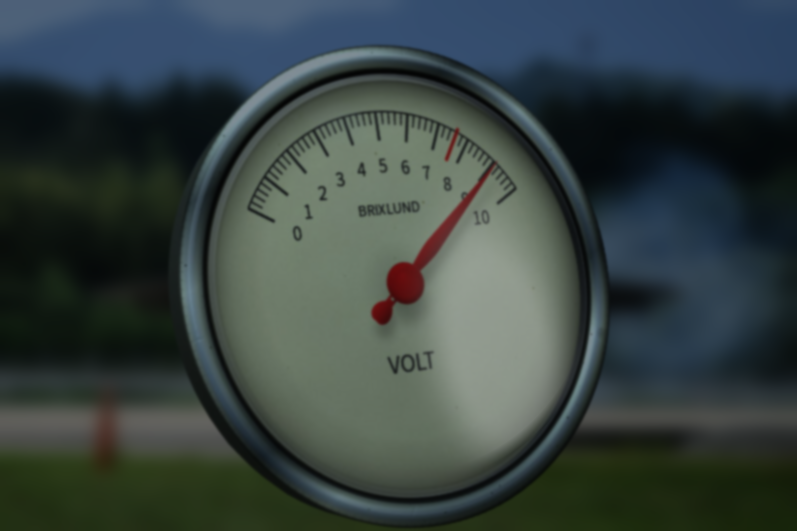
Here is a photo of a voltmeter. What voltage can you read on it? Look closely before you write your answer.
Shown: 9 V
